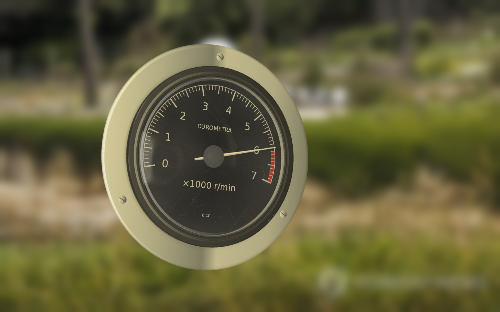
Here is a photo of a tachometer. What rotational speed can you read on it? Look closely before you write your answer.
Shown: 6000 rpm
